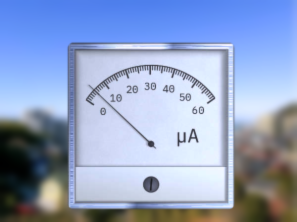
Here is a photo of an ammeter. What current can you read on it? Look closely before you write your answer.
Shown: 5 µA
